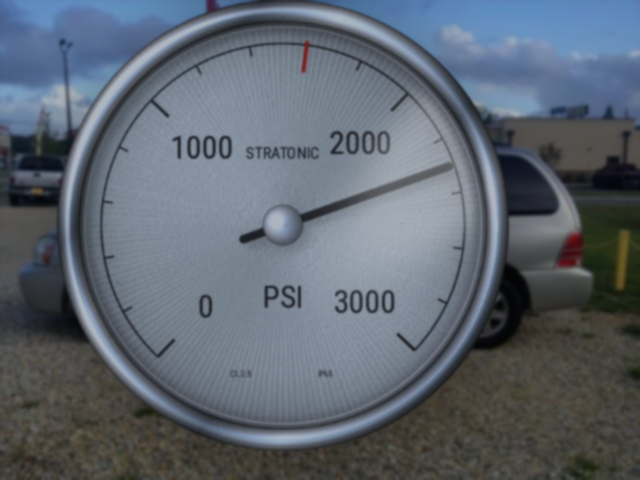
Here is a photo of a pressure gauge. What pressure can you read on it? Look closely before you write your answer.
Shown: 2300 psi
